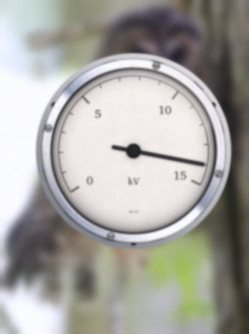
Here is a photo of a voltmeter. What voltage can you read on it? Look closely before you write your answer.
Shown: 14 kV
